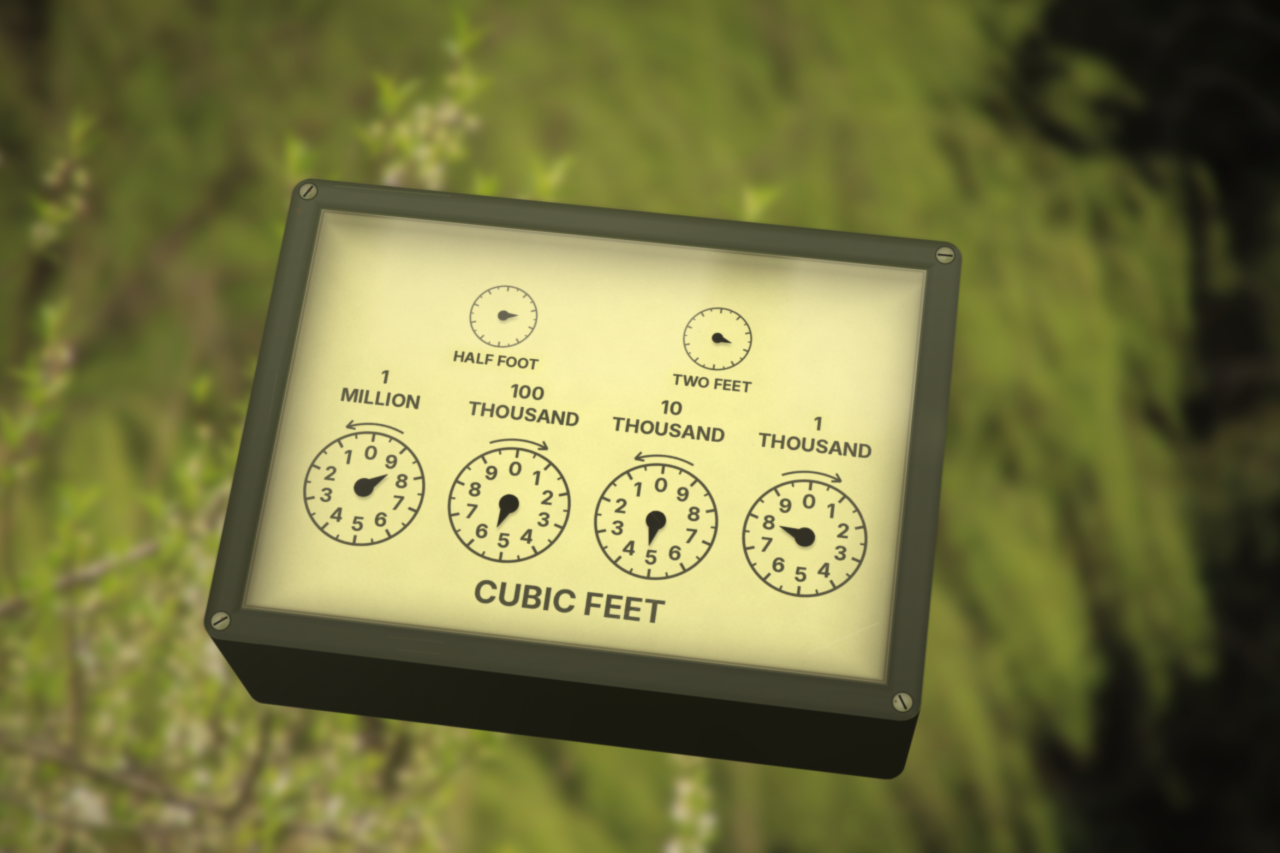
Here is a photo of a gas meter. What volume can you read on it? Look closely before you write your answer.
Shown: 854800 ft³
